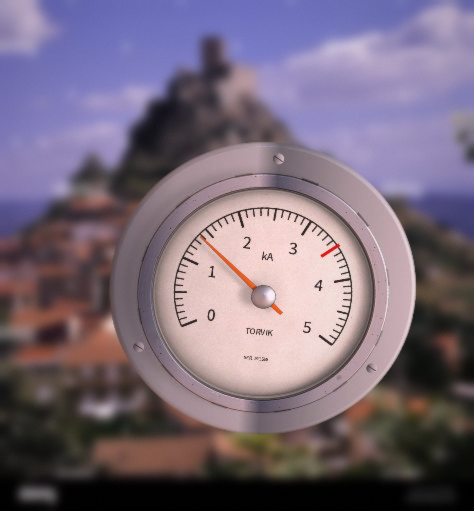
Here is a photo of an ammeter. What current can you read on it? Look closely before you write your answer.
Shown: 1.4 kA
